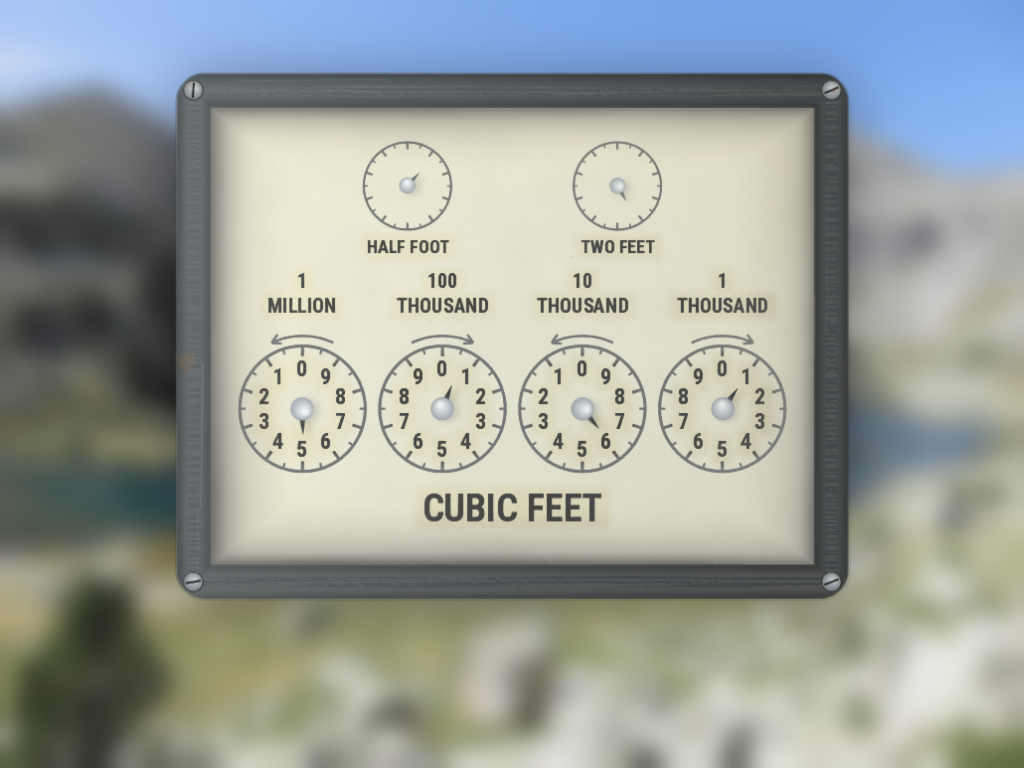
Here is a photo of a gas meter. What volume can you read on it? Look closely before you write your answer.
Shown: 506100 ft³
